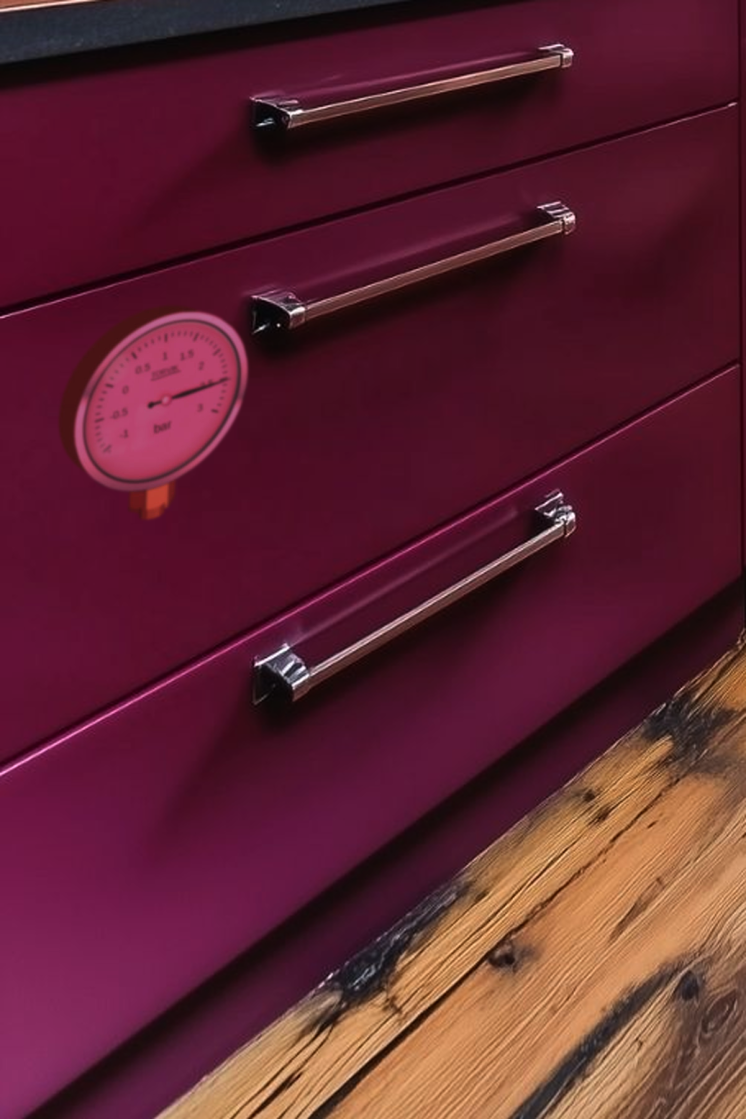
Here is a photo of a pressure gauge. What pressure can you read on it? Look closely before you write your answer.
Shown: 2.5 bar
